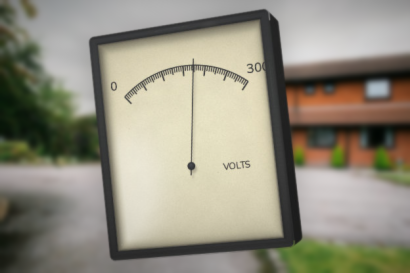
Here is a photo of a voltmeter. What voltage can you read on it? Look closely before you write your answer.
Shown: 175 V
